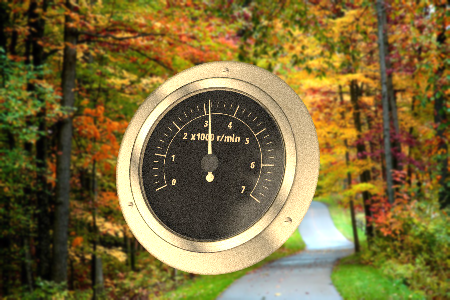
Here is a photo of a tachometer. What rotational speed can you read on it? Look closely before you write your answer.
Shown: 3200 rpm
